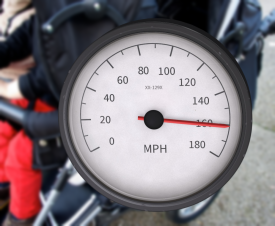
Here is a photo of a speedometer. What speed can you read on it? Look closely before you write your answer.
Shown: 160 mph
